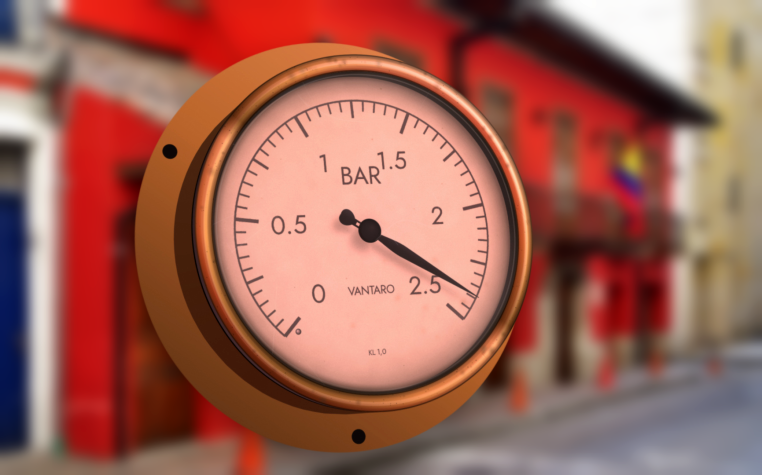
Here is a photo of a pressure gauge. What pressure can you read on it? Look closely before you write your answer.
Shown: 2.4 bar
